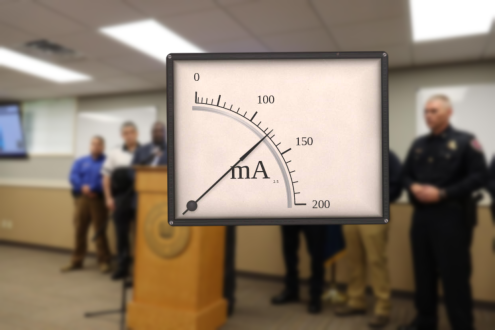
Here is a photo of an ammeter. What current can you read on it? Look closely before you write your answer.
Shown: 125 mA
